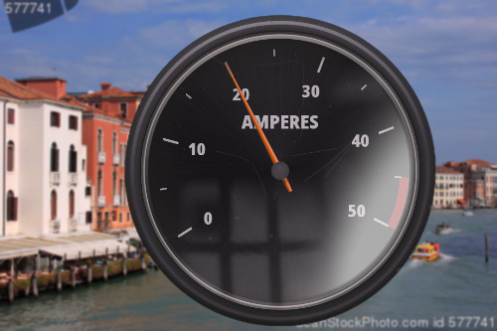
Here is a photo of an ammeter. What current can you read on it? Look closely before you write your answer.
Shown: 20 A
